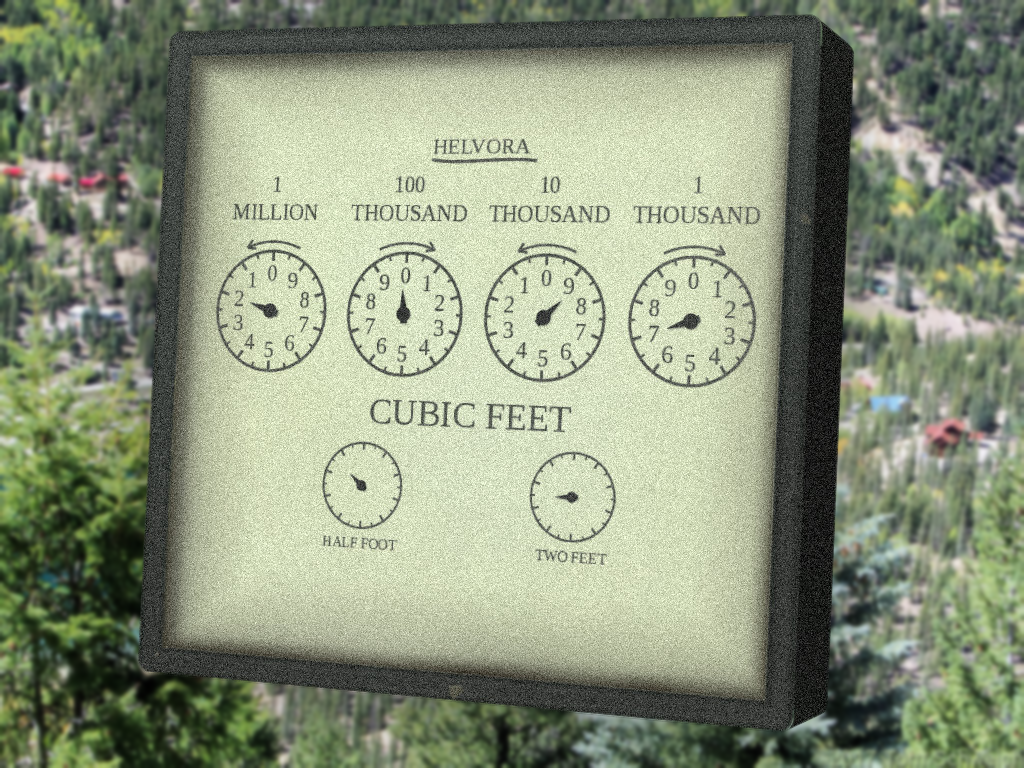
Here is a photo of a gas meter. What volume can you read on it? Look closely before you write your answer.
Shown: 198700 ft³
